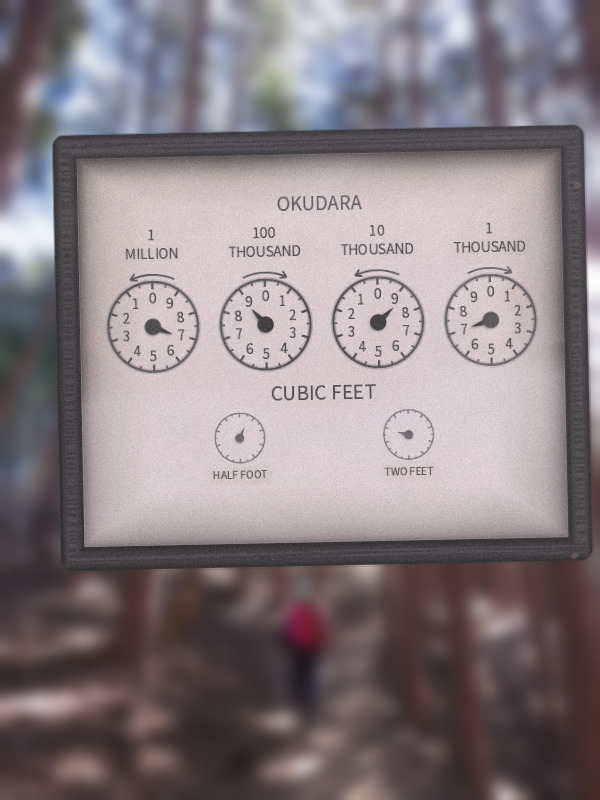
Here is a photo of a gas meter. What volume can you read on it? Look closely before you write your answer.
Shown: 688700 ft³
